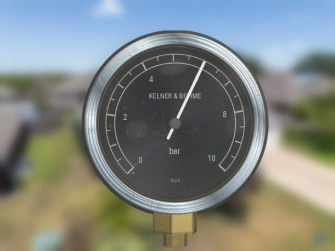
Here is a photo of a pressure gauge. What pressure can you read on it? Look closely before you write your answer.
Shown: 6 bar
